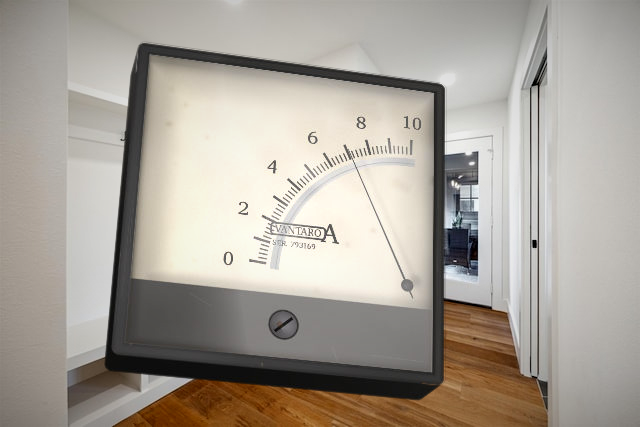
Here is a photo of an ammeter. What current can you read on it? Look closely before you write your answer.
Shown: 7 A
